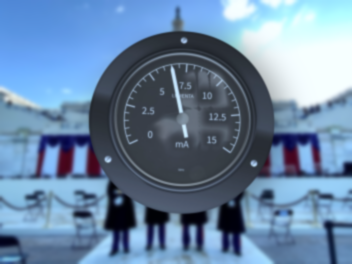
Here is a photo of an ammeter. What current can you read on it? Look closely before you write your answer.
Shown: 6.5 mA
